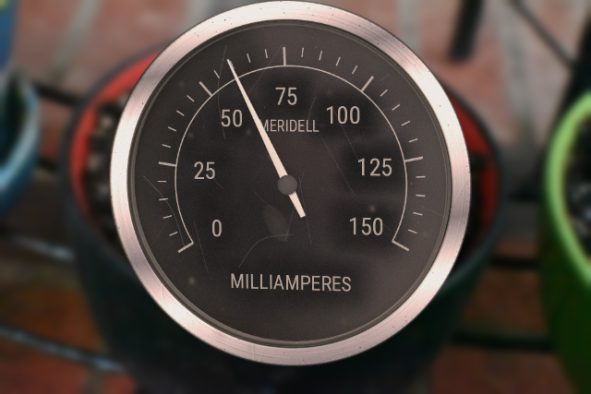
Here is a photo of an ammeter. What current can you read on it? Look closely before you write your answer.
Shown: 60 mA
